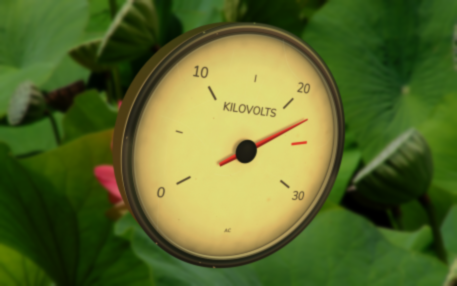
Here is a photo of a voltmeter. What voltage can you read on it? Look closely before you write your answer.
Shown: 22.5 kV
